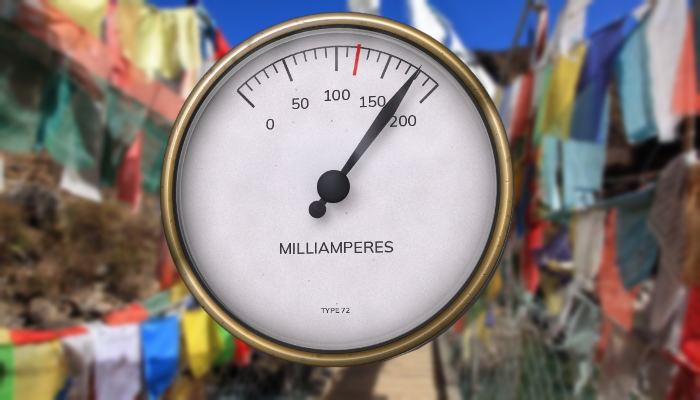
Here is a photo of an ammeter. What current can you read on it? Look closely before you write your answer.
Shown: 180 mA
